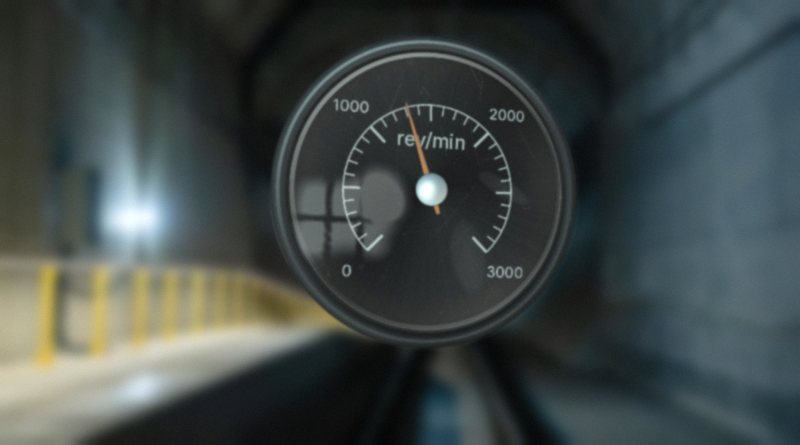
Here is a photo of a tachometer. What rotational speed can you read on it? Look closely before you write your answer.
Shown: 1300 rpm
